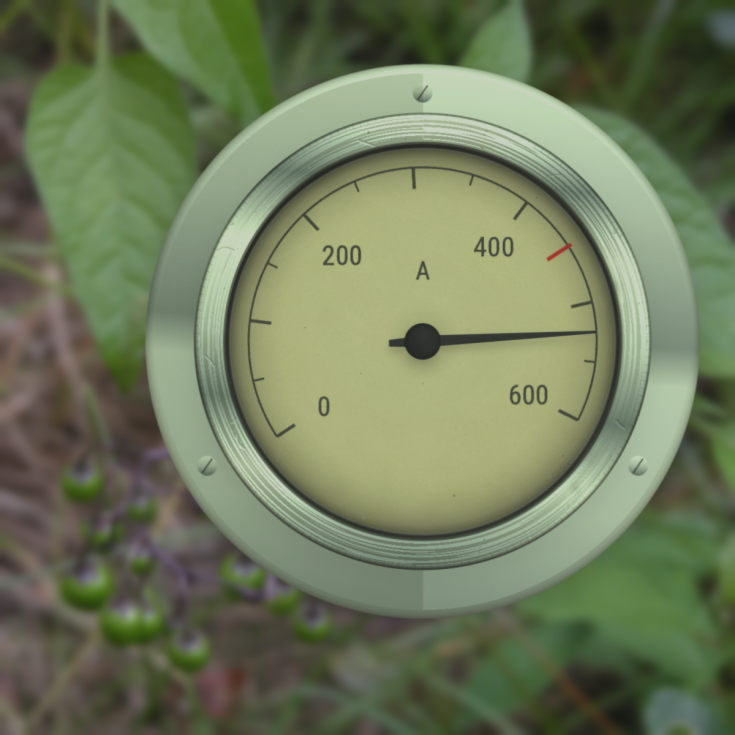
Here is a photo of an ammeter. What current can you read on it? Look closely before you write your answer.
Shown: 525 A
